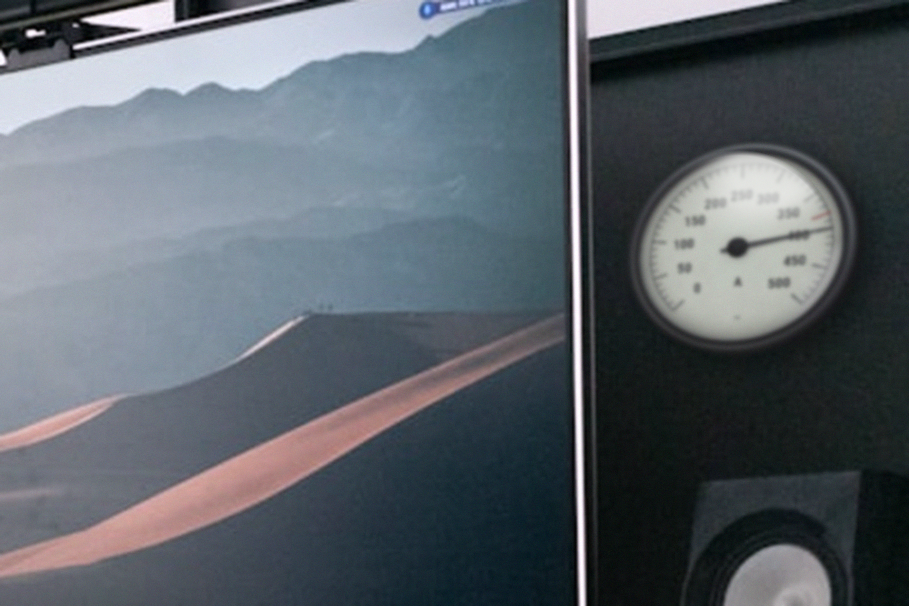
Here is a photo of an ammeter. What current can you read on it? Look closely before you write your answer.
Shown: 400 A
